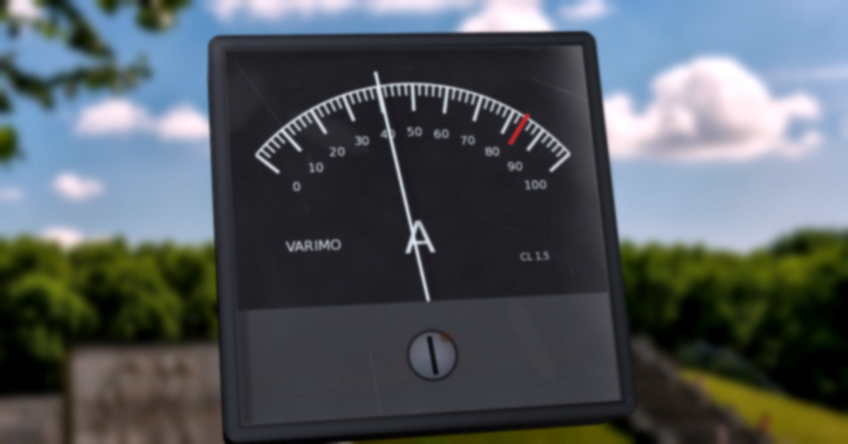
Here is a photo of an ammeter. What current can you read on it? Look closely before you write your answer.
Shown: 40 A
